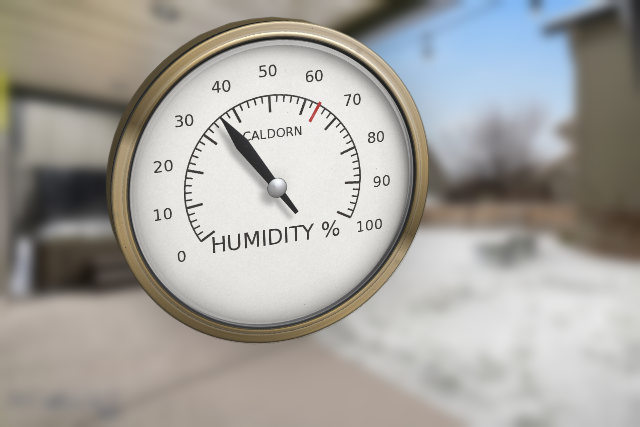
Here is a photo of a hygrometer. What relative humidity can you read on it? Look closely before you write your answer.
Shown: 36 %
